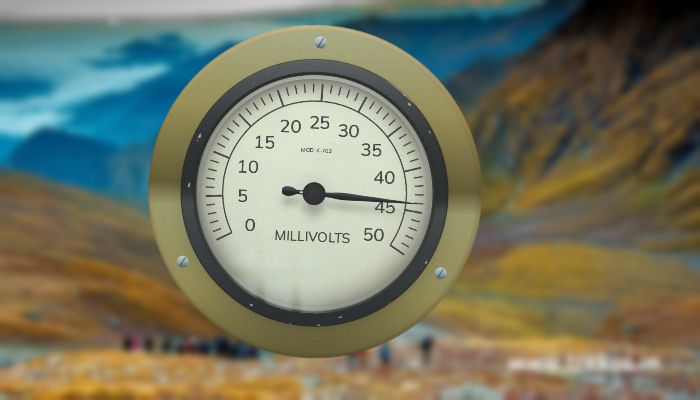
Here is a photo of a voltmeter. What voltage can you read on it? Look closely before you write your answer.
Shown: 44 mV
